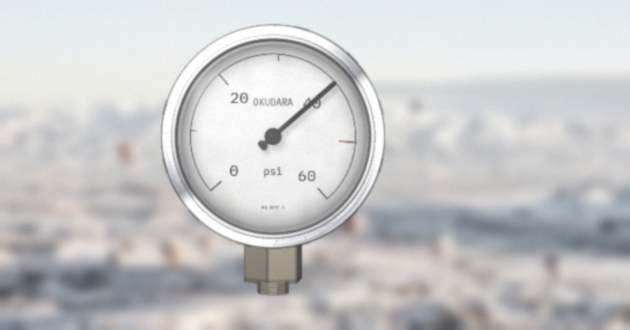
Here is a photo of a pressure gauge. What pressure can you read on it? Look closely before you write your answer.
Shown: 40 psi
